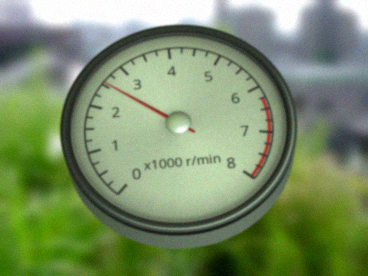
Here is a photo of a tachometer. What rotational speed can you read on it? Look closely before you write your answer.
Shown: 2500 rpm
